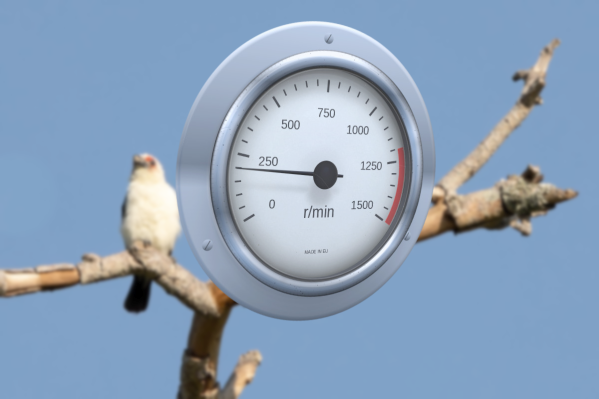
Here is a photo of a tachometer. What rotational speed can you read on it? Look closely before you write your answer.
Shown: 200 rpm
